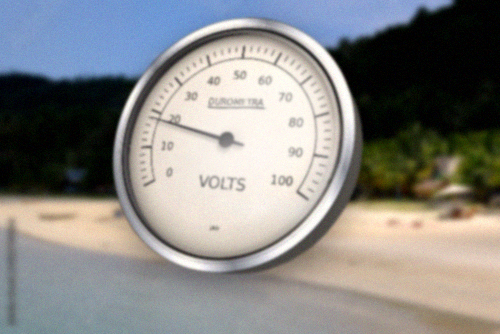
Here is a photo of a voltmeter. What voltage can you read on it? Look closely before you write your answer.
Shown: 18 V
